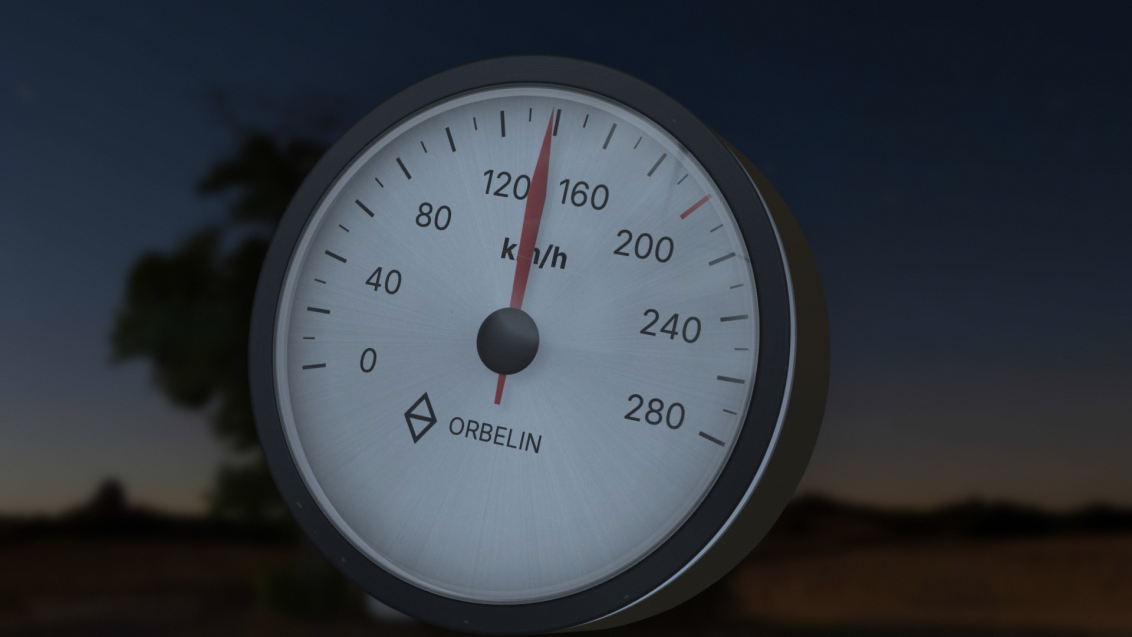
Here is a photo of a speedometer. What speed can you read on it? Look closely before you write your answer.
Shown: 140 km/h
